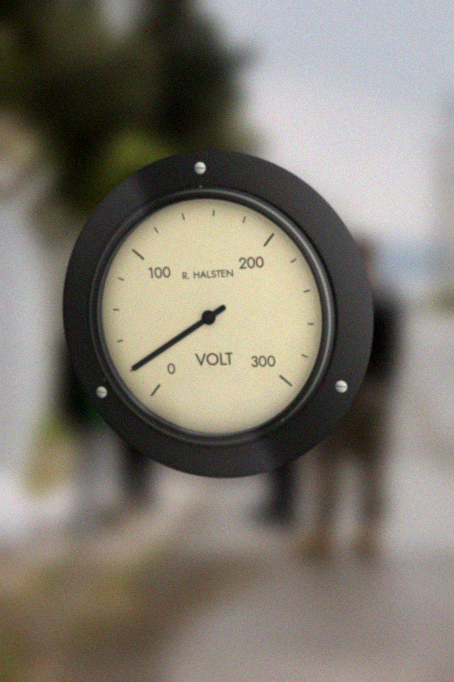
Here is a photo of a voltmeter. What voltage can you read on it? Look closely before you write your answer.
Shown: 20 V
